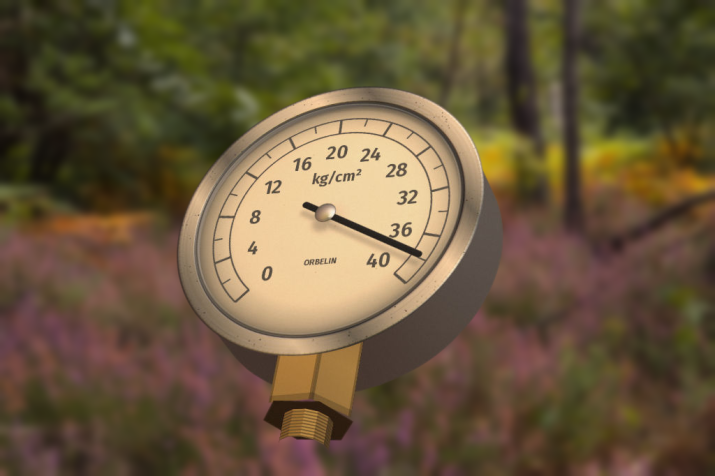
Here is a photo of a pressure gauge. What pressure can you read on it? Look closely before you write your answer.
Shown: 38 kg/cm²
